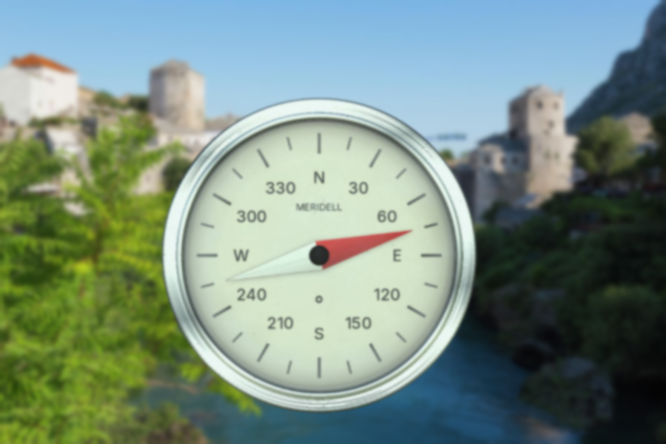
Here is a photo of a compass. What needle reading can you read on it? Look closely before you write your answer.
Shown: 75 °
